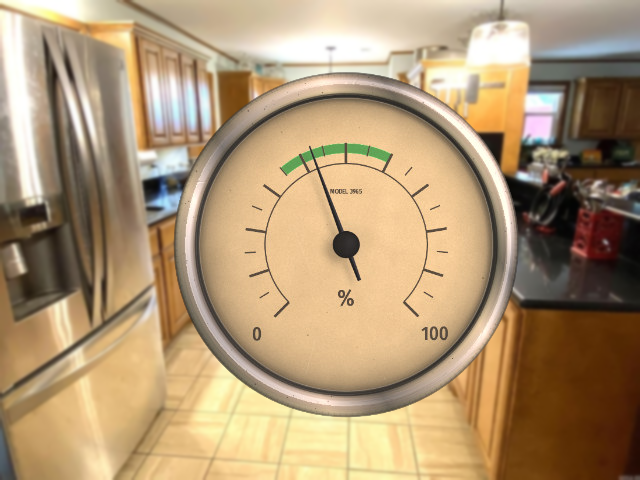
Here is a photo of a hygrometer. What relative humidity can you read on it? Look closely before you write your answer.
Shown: 42.5 %
